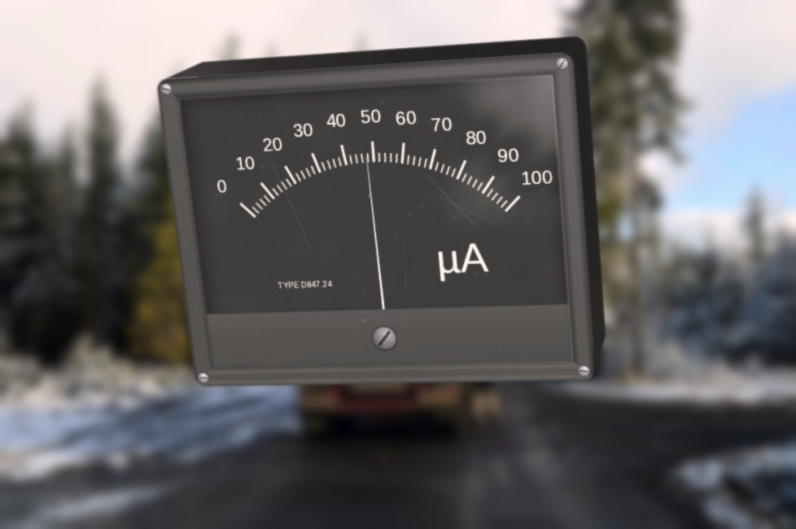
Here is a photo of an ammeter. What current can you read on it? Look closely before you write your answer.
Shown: 48 µA
